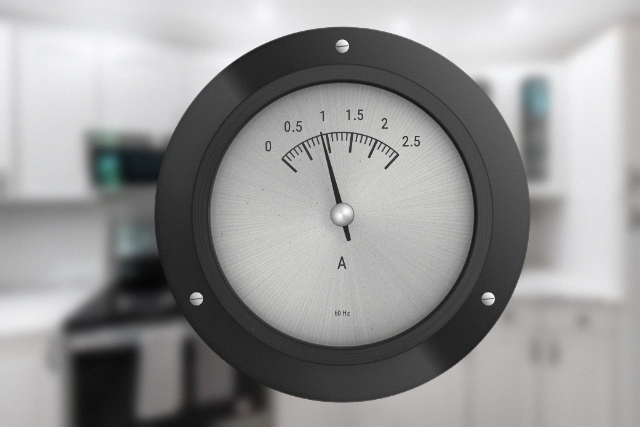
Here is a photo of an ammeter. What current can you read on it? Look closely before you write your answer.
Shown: 0.9 A
